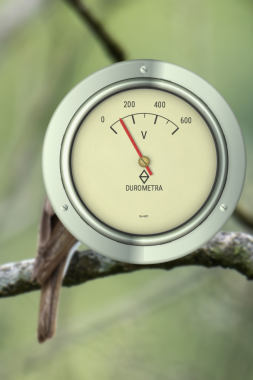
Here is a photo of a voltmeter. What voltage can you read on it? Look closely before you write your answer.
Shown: 100 V
